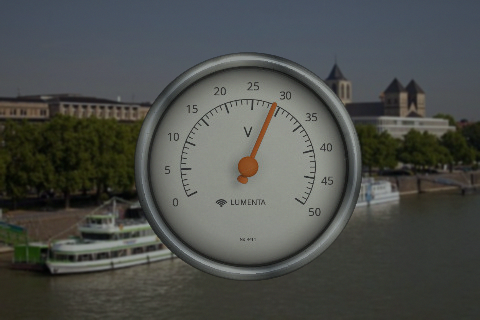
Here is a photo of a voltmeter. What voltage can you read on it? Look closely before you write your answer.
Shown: 29 V
